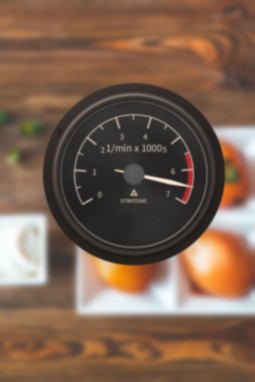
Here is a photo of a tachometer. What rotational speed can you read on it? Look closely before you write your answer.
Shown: 6500 rpm
